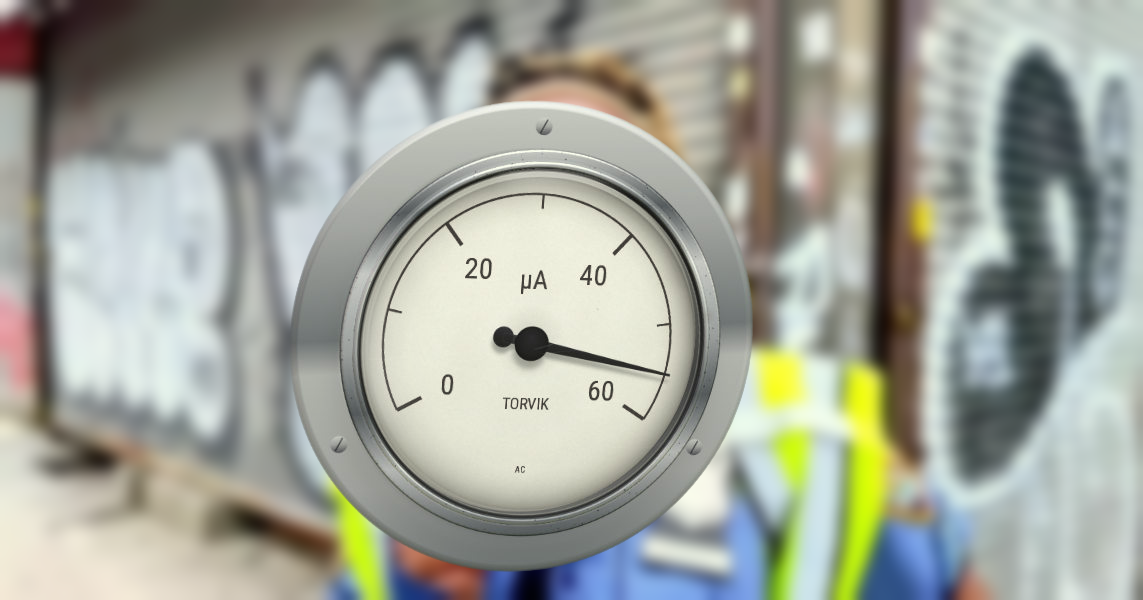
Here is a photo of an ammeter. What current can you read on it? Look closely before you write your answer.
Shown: 55 µA
